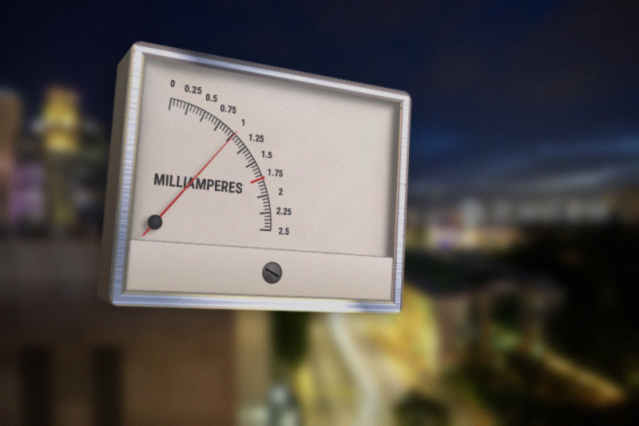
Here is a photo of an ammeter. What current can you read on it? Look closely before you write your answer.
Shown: 1 mA
